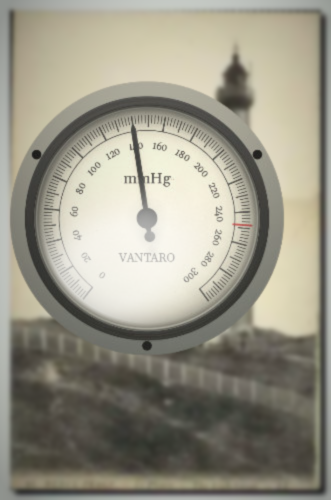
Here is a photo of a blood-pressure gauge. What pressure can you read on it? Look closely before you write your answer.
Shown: 140 mmHg
